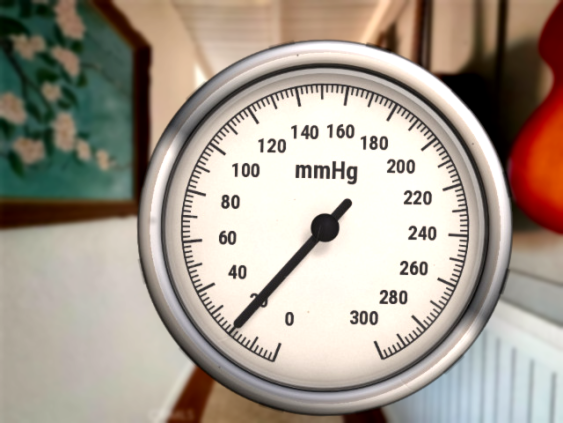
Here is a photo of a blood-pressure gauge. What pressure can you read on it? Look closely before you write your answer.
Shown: 20 mmHg
